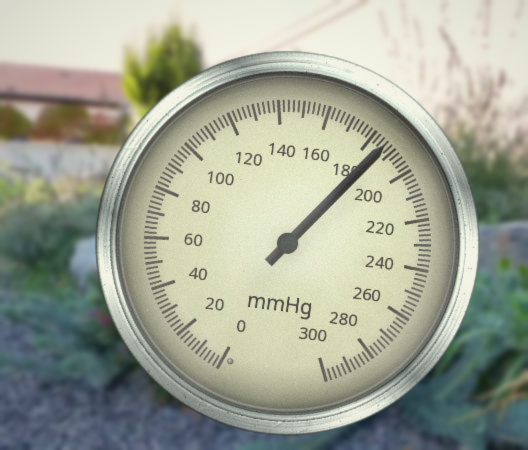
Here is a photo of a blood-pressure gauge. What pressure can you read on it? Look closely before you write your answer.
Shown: 186 mmHg
